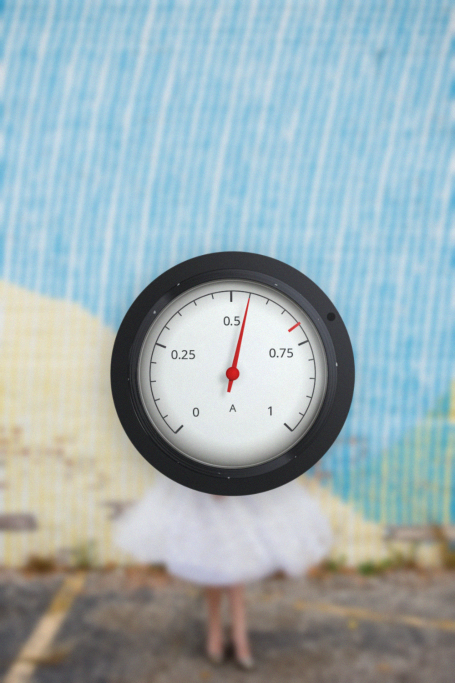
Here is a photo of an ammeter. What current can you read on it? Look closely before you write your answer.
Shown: 0.55 A
